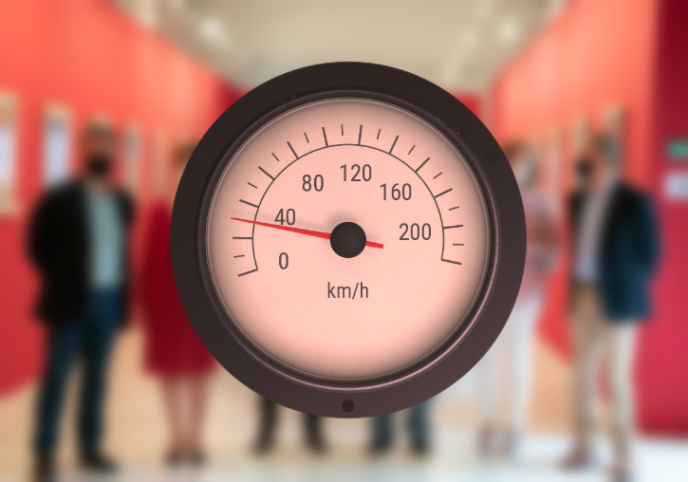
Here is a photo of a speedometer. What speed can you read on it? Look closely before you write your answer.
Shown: 30 km/h
